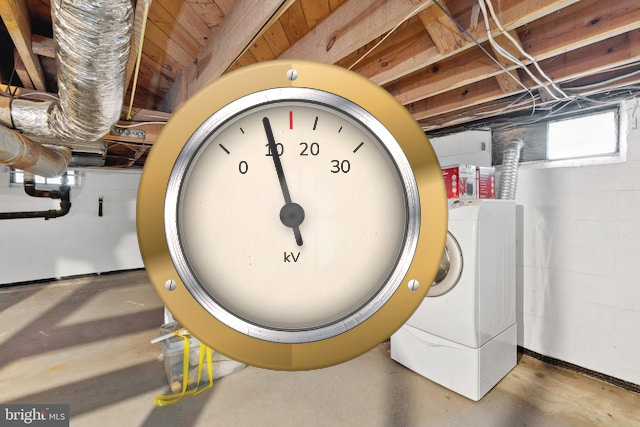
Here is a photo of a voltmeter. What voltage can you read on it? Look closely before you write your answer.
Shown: 10 kV
